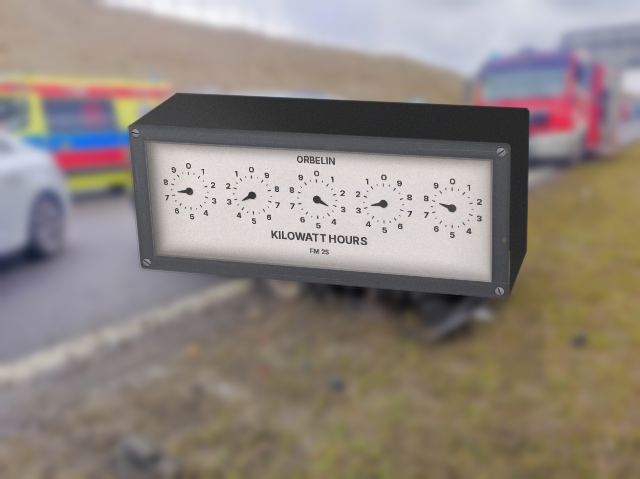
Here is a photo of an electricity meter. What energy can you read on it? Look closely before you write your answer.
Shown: 73328 kWh
